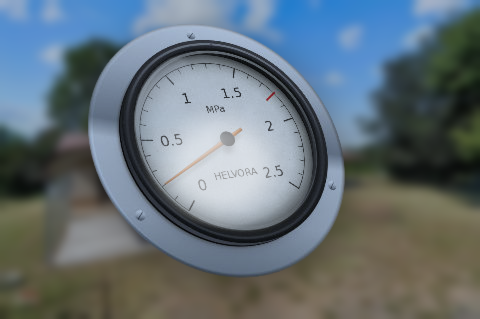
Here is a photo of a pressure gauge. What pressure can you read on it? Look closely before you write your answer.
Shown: 0.2 MPa
